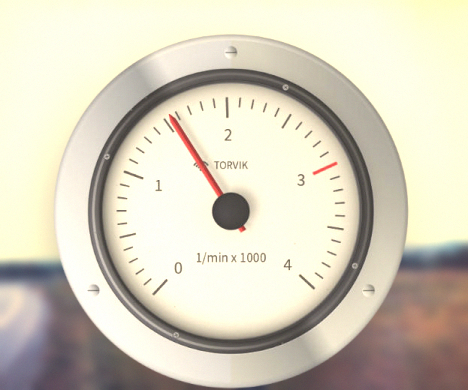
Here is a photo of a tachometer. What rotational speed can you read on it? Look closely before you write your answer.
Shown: 1550 rpm
